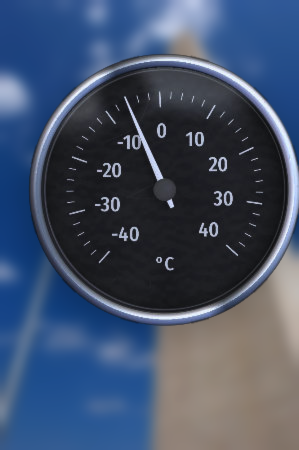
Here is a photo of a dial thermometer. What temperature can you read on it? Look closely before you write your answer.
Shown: -6 °C
